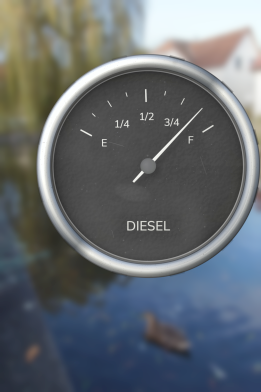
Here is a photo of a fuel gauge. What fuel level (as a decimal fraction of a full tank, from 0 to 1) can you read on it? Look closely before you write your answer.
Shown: 0.875
